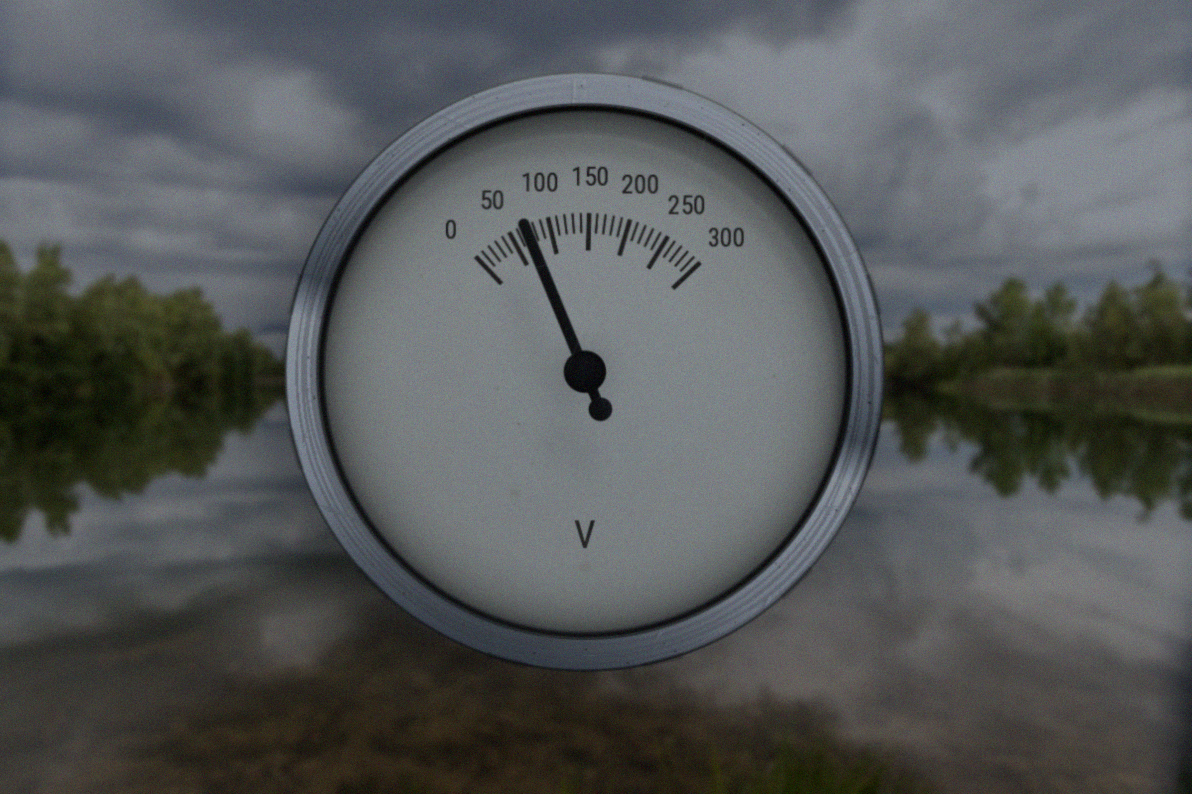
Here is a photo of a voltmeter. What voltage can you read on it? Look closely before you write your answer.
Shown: 70 V
